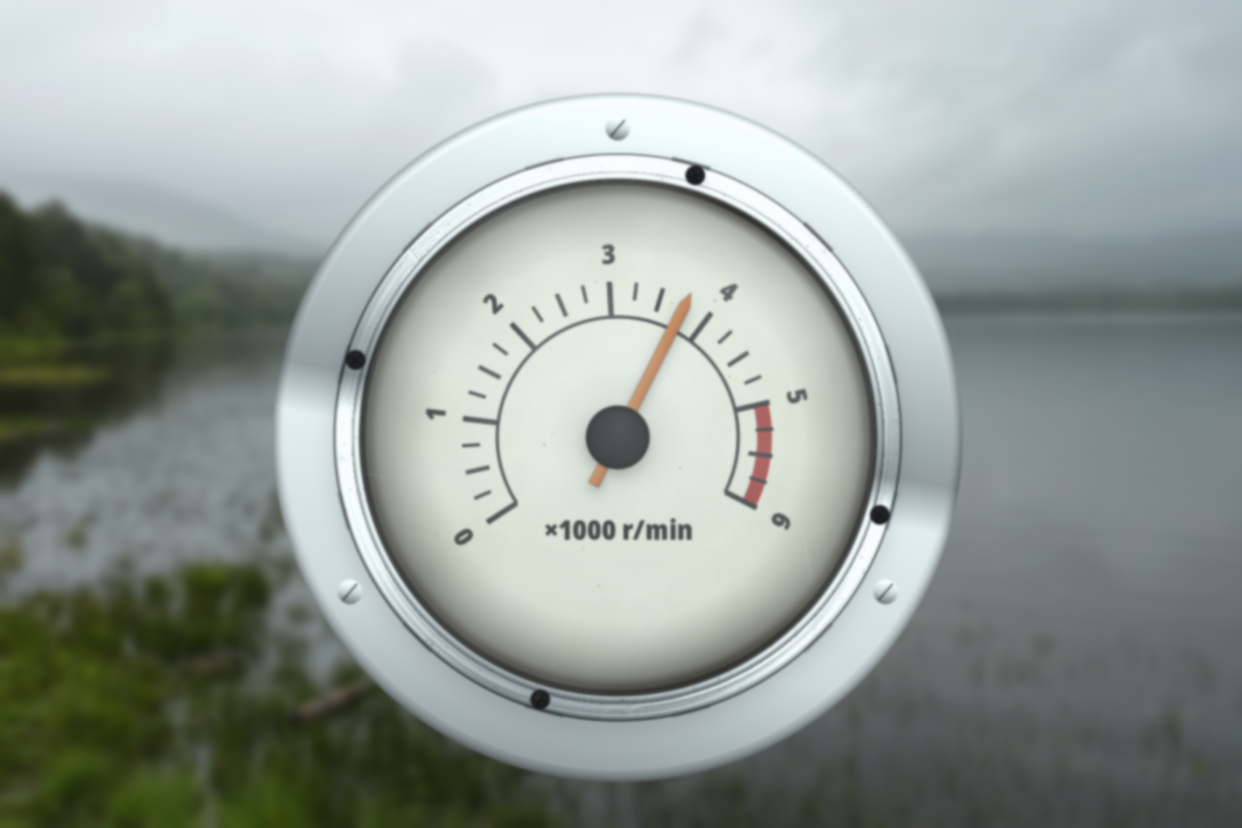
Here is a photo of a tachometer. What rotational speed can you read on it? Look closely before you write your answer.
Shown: 3750 rpm
